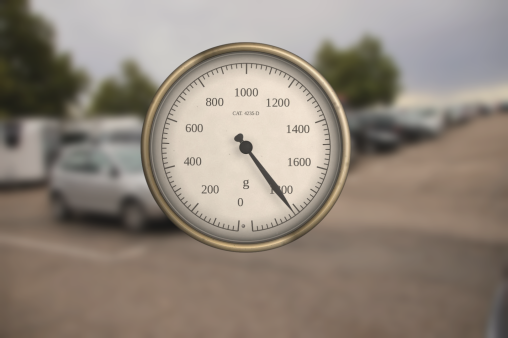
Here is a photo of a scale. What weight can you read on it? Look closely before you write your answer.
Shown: 1820 g
